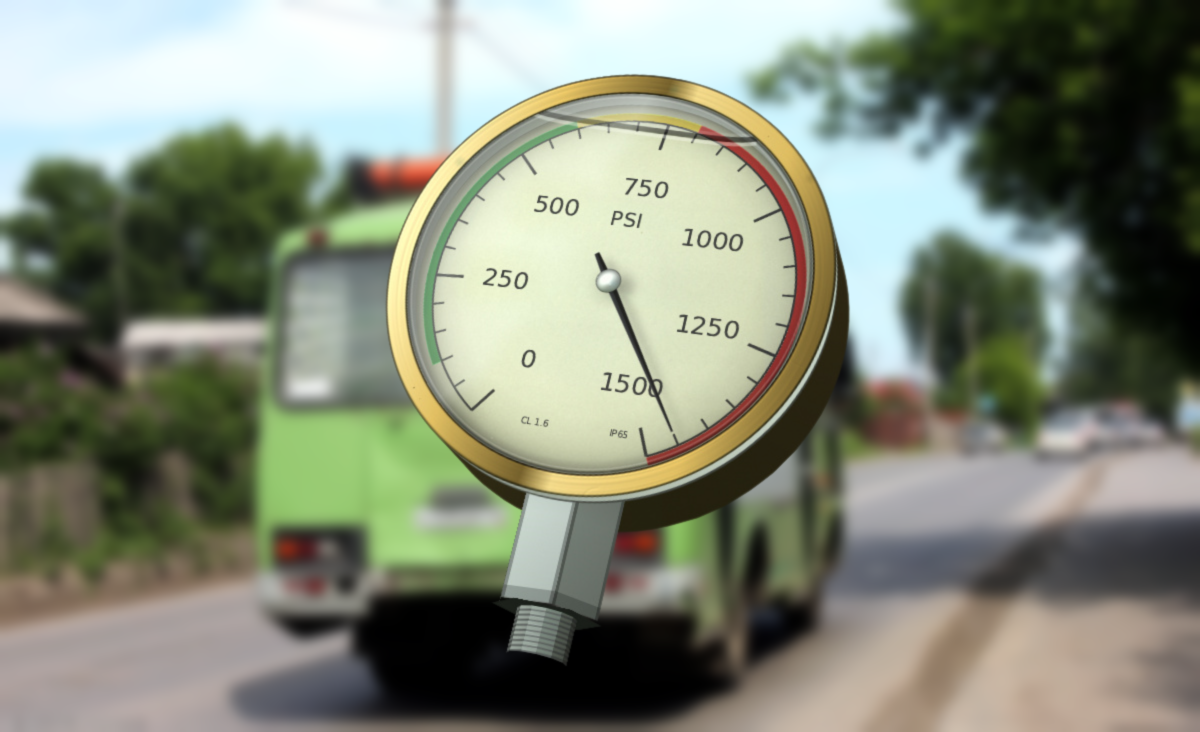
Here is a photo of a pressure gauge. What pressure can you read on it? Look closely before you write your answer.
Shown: 1450 psi
